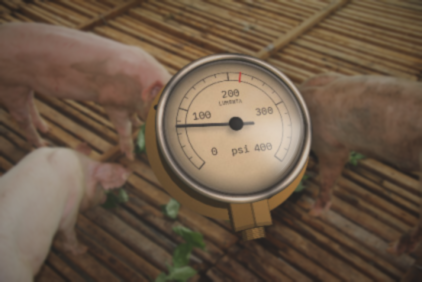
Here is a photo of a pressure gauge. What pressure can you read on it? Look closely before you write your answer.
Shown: 70 psi
